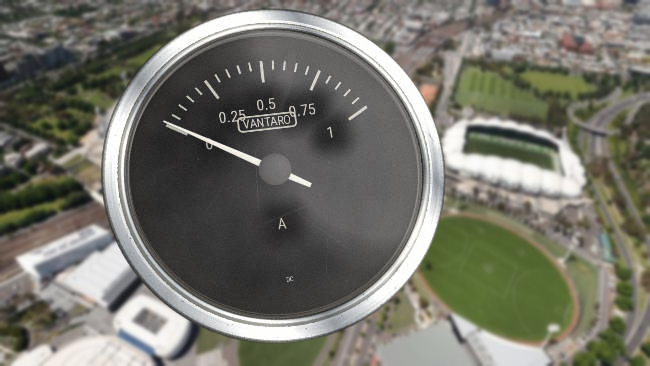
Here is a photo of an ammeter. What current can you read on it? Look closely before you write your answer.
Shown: 0 A
